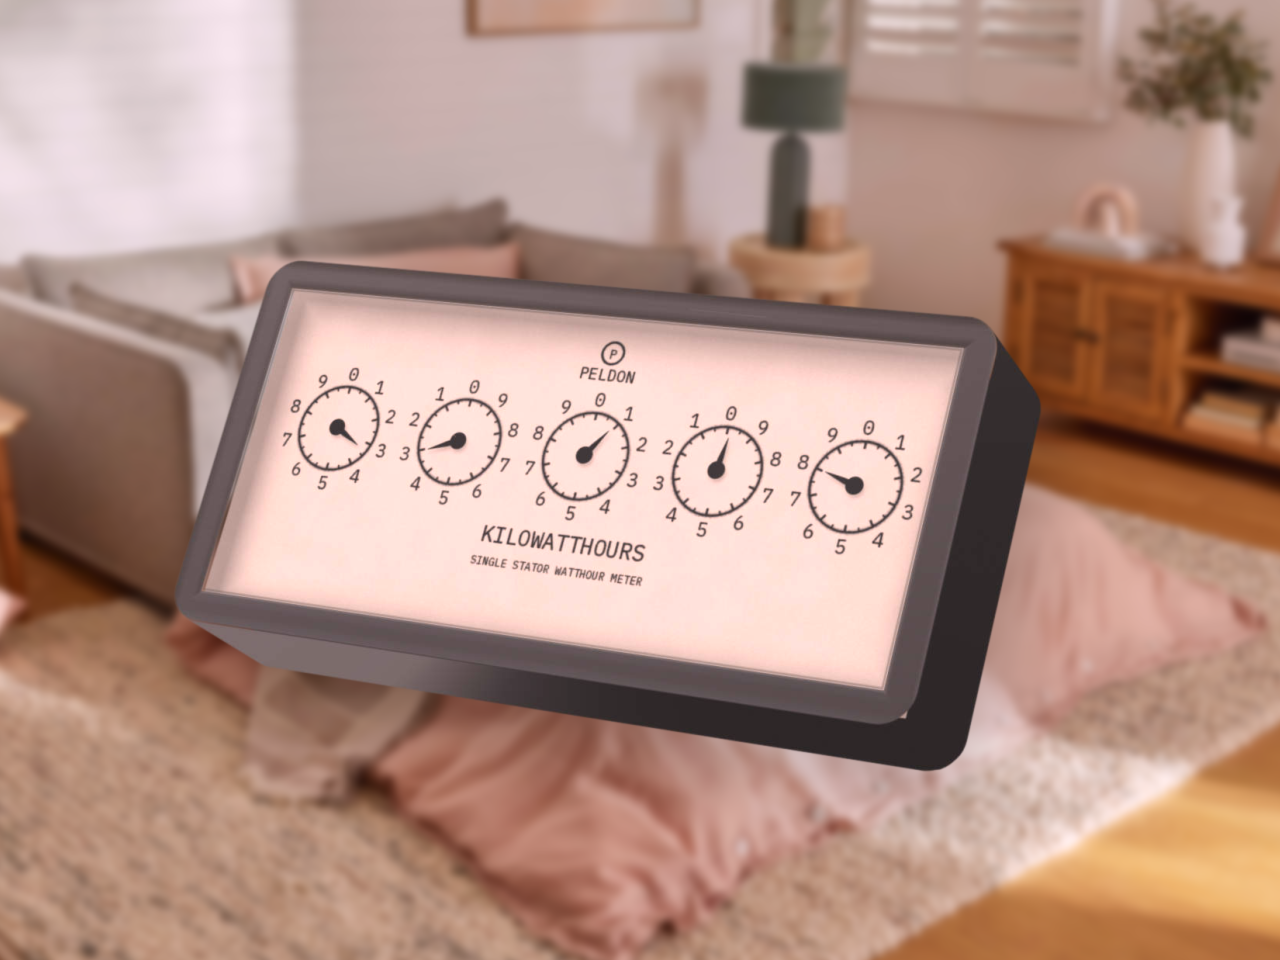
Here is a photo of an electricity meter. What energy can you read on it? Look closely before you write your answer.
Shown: 33098 kWh
